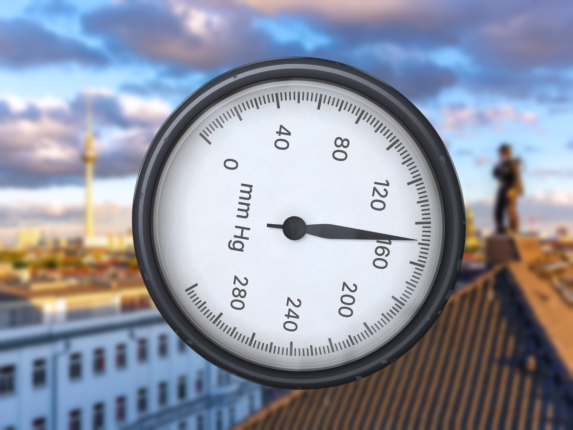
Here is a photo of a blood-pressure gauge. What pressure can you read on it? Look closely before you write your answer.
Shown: 148 mmHg
